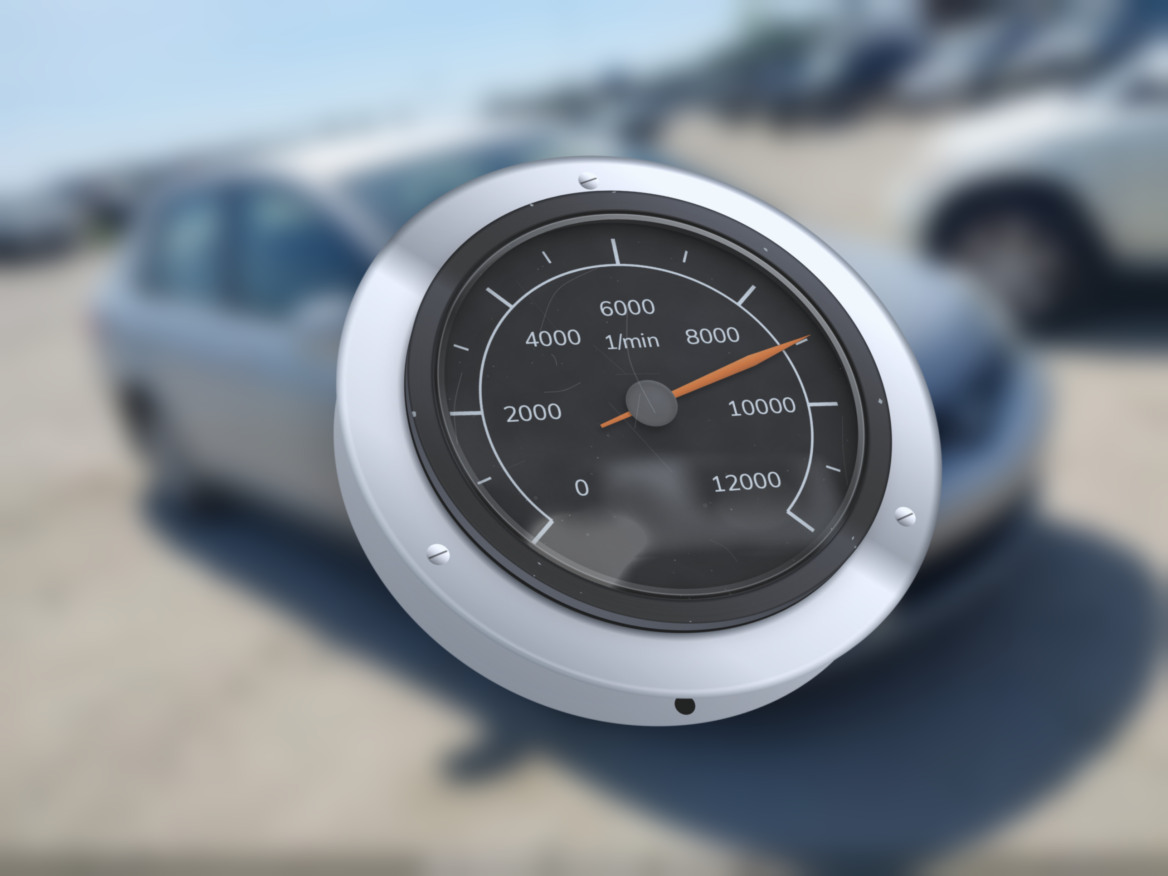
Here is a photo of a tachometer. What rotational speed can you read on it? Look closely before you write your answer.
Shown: 9000 rpm
